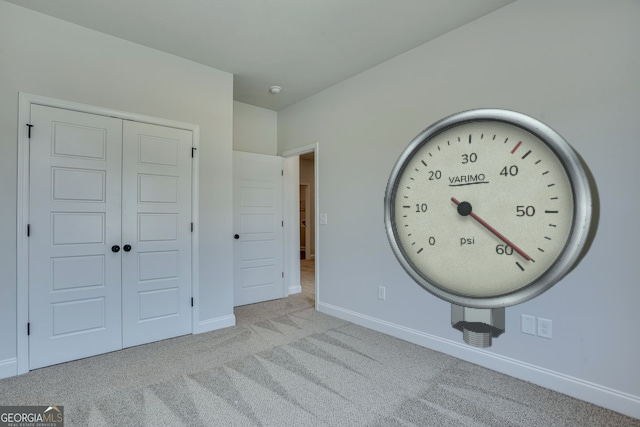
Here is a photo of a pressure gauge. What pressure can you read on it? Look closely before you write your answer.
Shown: 58 psi
